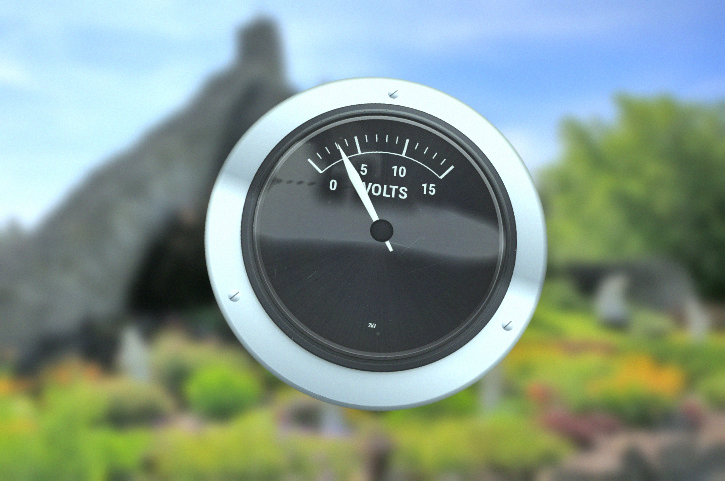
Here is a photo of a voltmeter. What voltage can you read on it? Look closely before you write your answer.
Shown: 3 V
